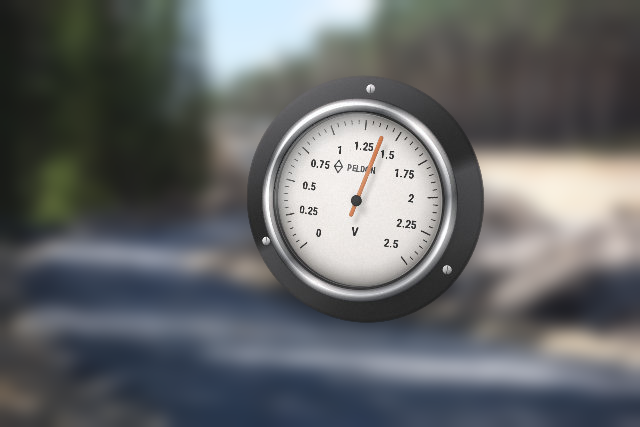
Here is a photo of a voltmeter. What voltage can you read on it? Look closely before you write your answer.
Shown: 1.4 V
